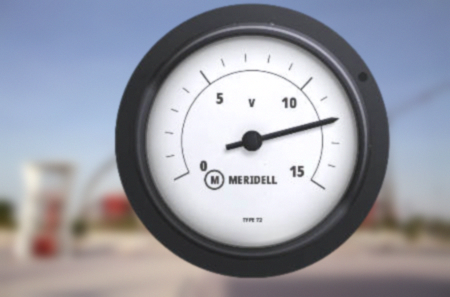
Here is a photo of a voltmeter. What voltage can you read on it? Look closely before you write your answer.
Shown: 12 V
